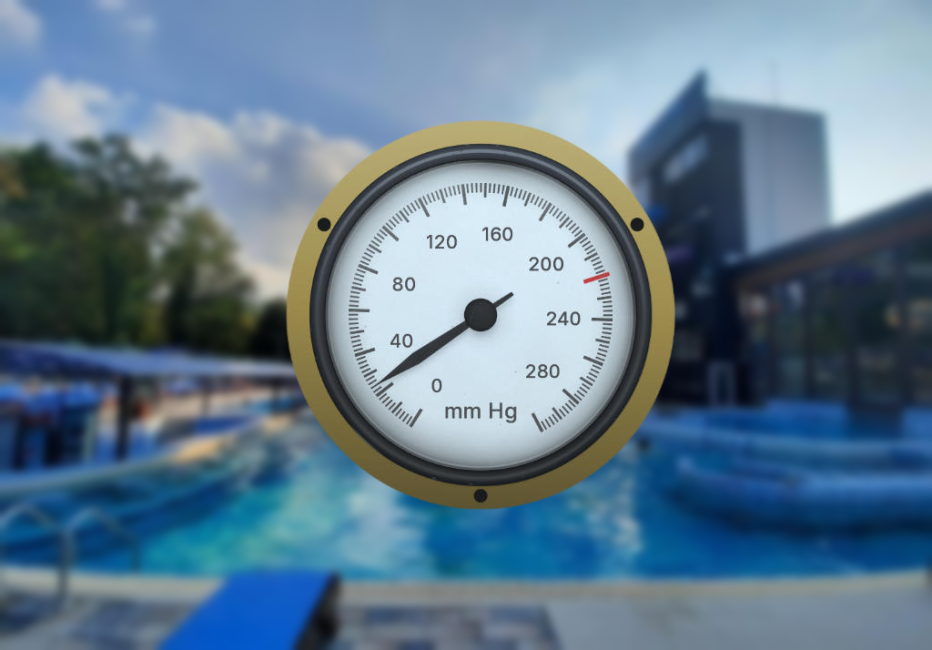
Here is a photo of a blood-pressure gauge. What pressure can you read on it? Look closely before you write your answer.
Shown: 24 mmHg
